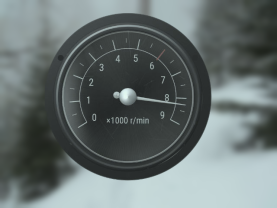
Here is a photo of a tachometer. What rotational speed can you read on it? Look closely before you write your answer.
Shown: 8250 rpm
